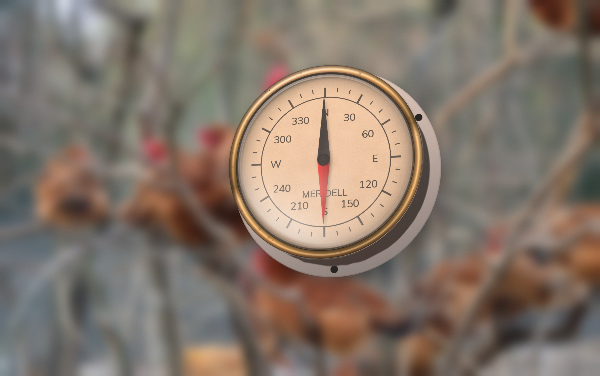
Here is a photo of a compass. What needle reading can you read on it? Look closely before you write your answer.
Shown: 180 °
